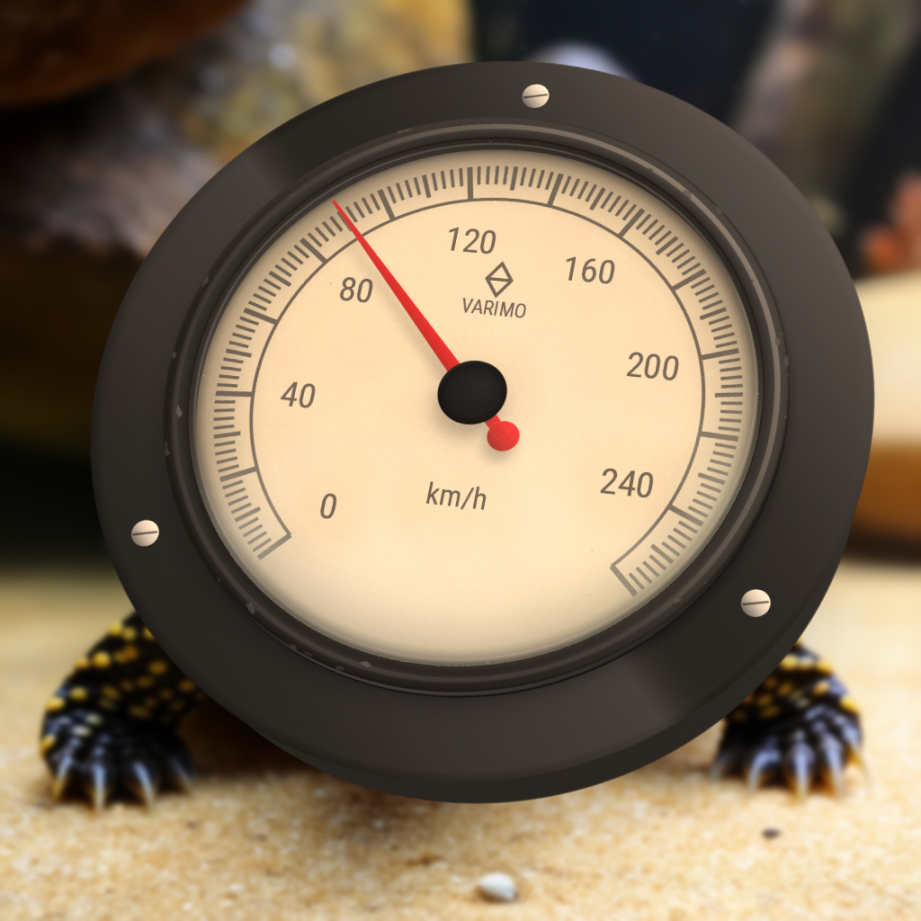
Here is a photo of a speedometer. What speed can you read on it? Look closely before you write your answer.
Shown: 90 km/h
